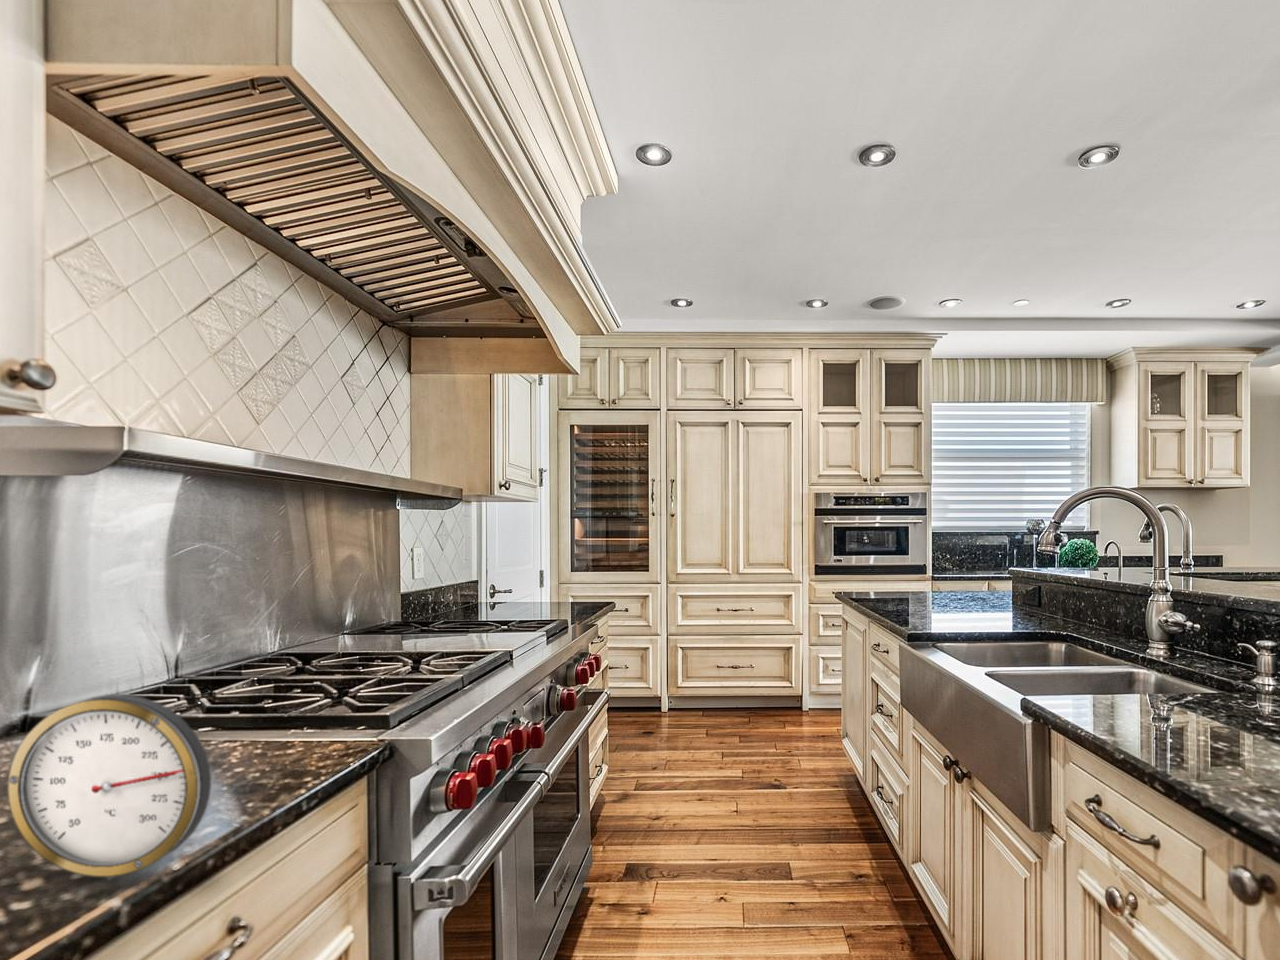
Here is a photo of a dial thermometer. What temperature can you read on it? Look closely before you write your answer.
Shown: 250 °C
